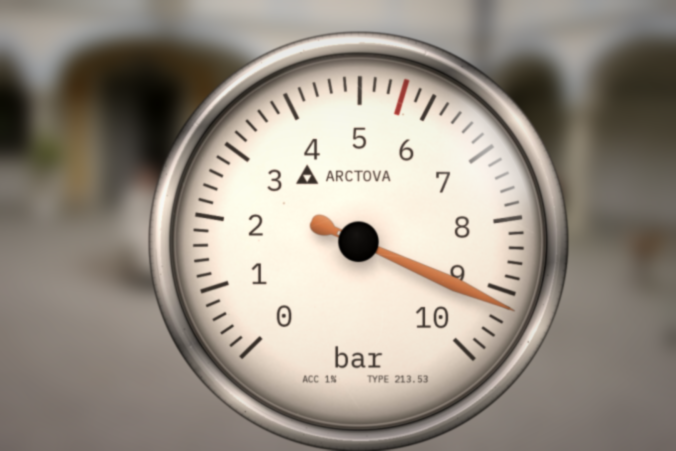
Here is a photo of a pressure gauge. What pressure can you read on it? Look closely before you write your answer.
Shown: 9.2 bar
